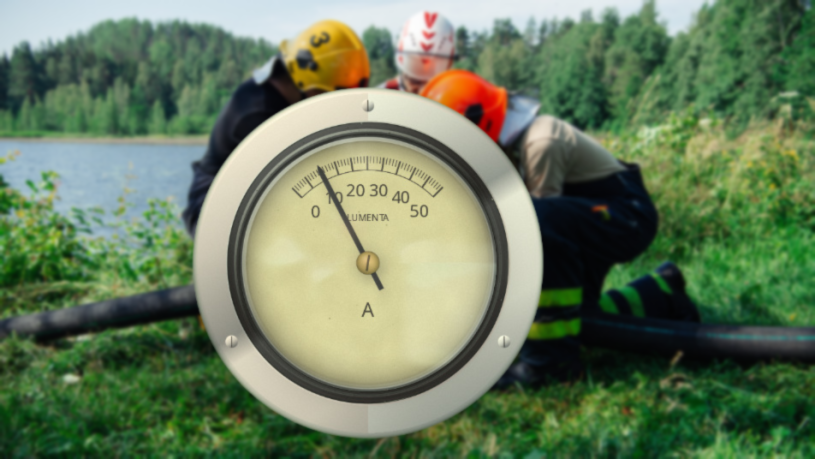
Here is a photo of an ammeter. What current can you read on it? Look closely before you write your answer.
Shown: 10 A
